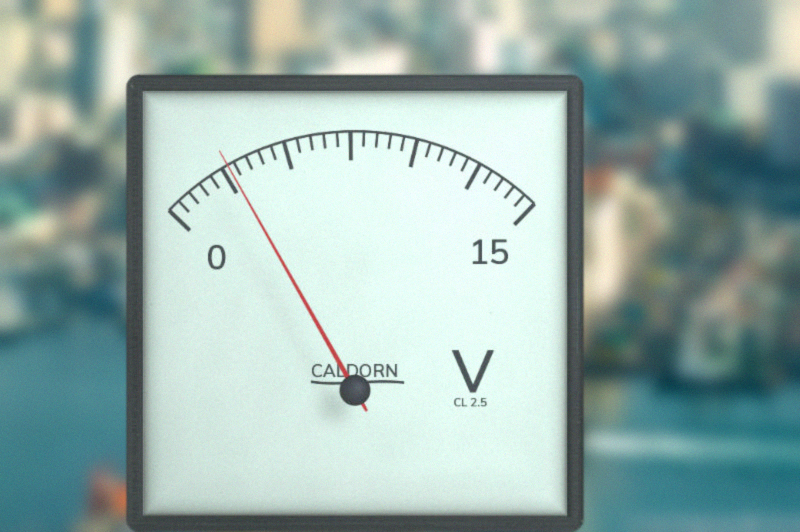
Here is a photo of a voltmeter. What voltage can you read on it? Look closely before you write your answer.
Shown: 2.75 V
